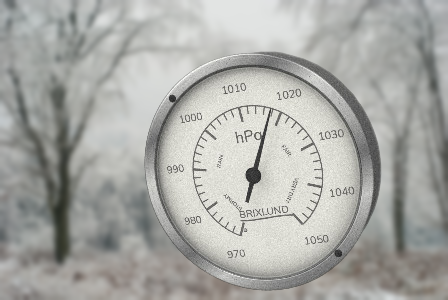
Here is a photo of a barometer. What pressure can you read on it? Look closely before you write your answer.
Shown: 1018 hPa
